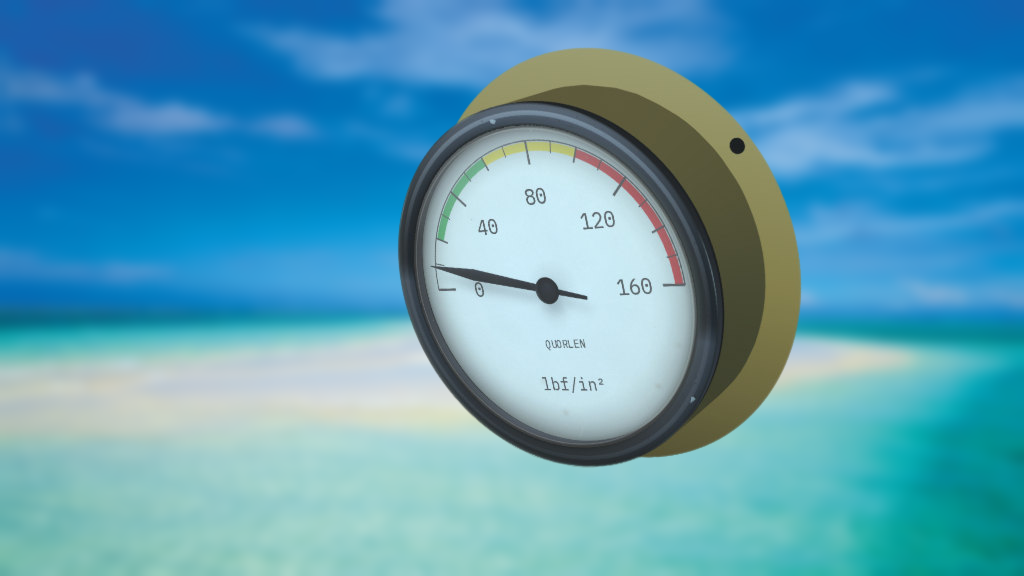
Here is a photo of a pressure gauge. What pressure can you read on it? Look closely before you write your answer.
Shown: 10 psi
